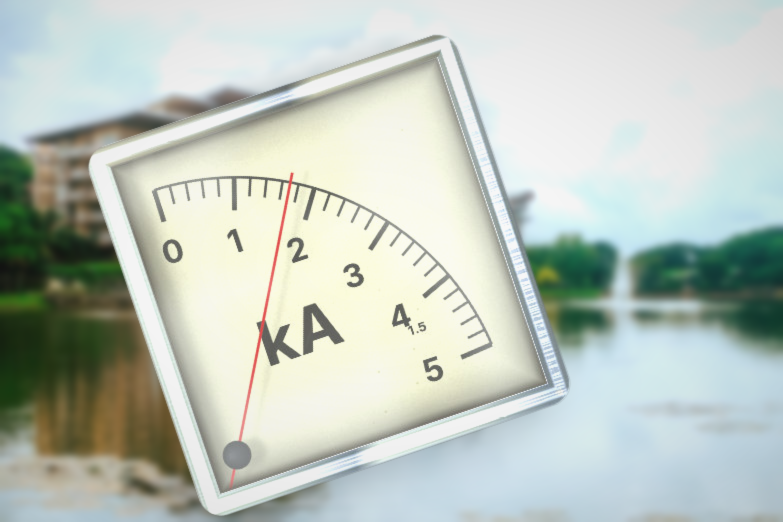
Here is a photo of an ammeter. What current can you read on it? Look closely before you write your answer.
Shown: 1.7 kA
